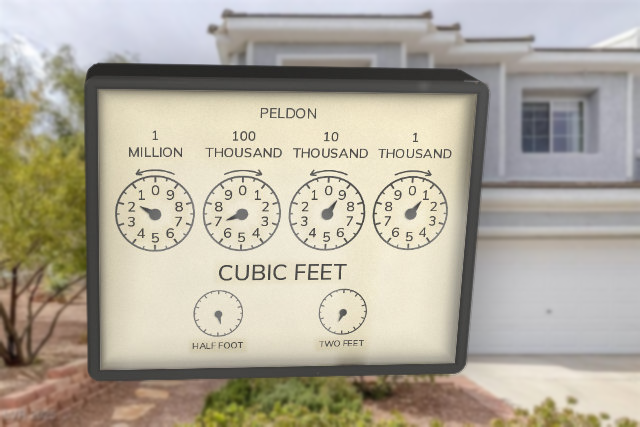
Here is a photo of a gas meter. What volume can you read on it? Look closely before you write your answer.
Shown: 169100 ft³
